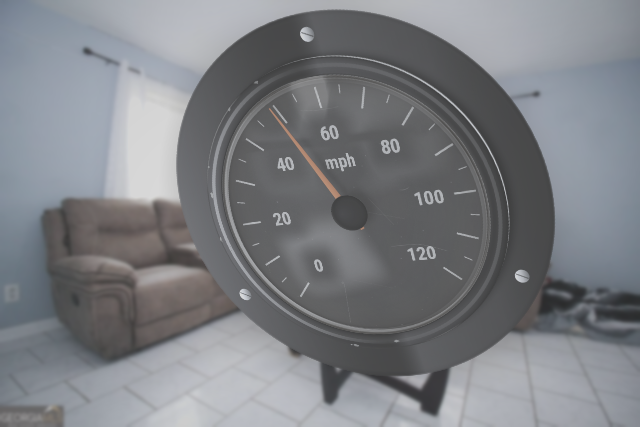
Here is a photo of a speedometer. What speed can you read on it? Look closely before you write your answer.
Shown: 50 mph
